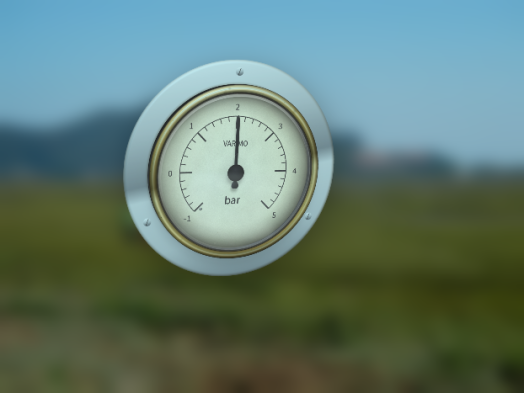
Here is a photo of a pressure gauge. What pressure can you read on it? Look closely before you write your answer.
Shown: 2 bar
